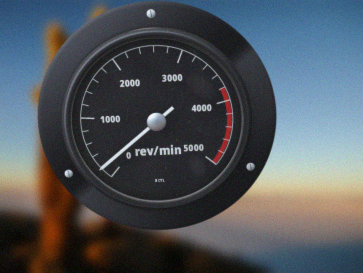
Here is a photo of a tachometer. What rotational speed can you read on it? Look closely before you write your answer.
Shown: 200 rpm
